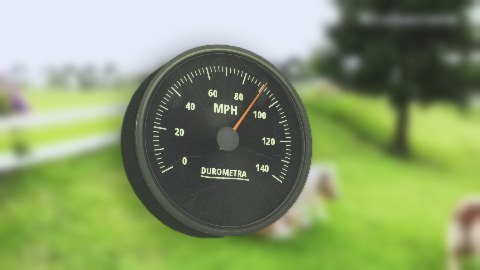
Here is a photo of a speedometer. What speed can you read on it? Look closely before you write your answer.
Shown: 90 mph
